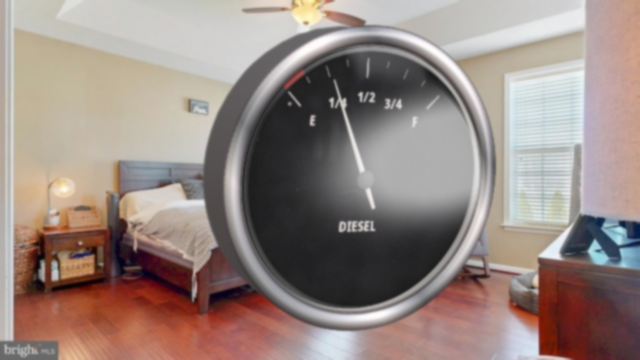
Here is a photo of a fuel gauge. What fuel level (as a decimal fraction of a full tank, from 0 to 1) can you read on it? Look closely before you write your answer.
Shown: 0.25
